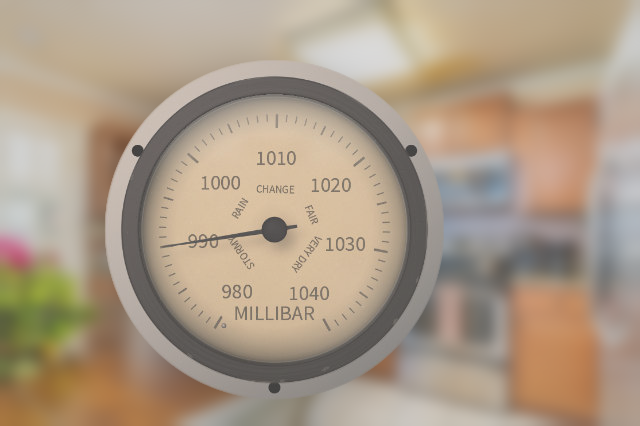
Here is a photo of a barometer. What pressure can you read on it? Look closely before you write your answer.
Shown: 990 mbar
